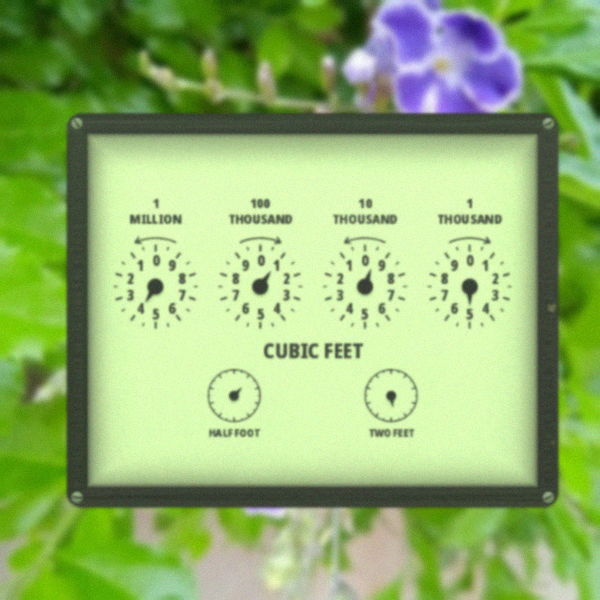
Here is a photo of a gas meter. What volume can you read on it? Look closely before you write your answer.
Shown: 409500 ft³
